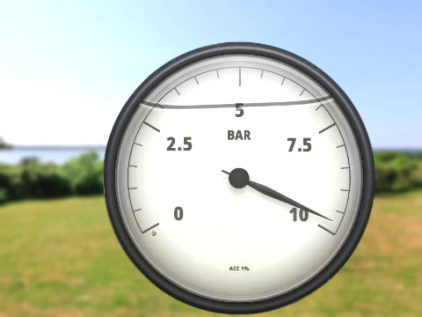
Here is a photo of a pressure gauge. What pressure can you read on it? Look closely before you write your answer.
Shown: 9.75 bar
